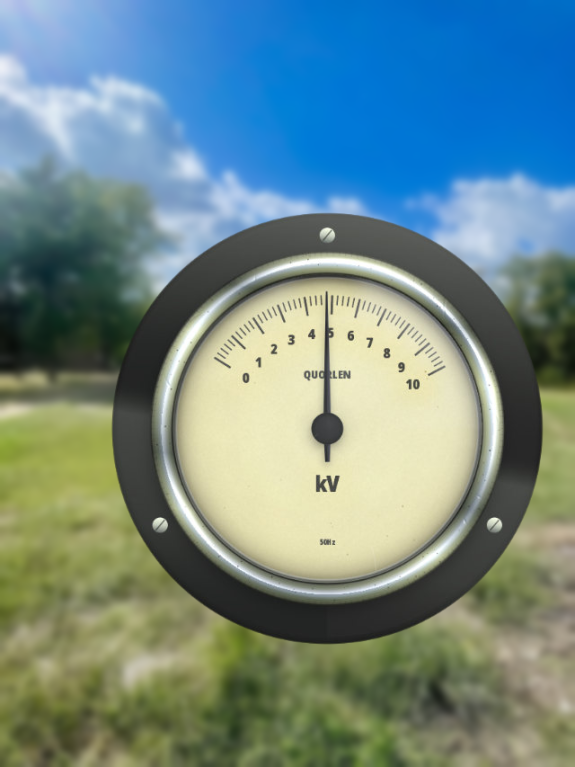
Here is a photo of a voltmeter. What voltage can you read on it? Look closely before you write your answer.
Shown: 4.8 kV
